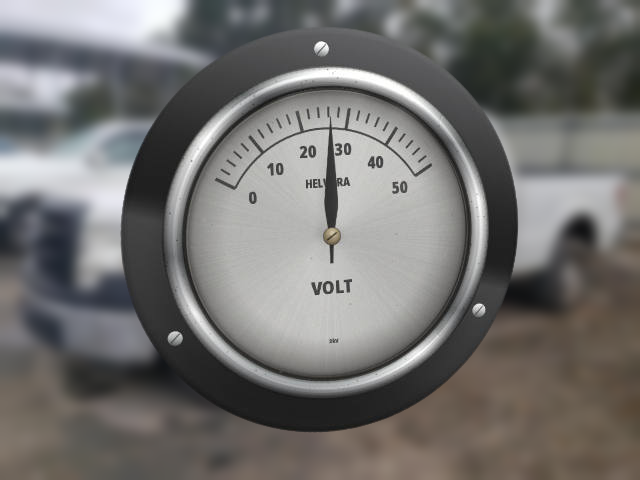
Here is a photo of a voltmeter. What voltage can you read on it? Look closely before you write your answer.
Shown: 26 V
